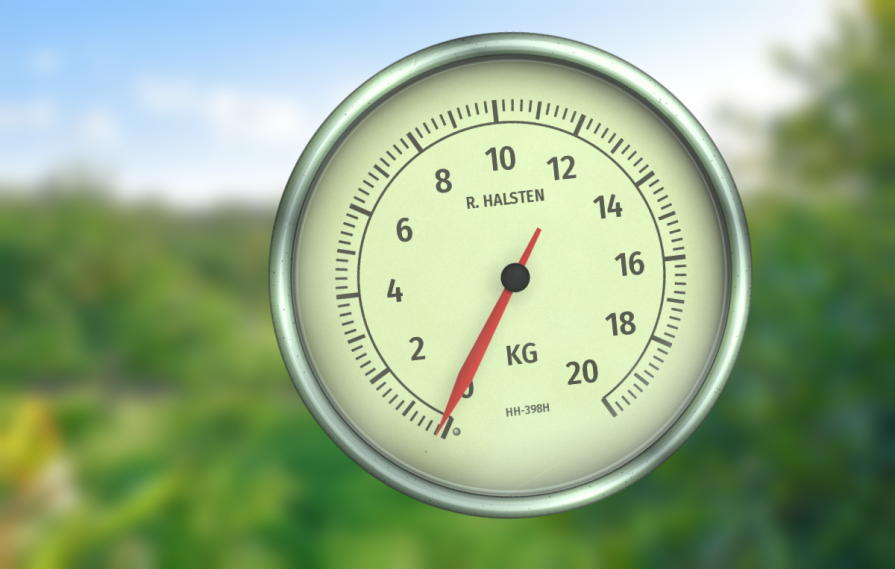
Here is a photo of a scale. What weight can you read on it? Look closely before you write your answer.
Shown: 0.2 kg
